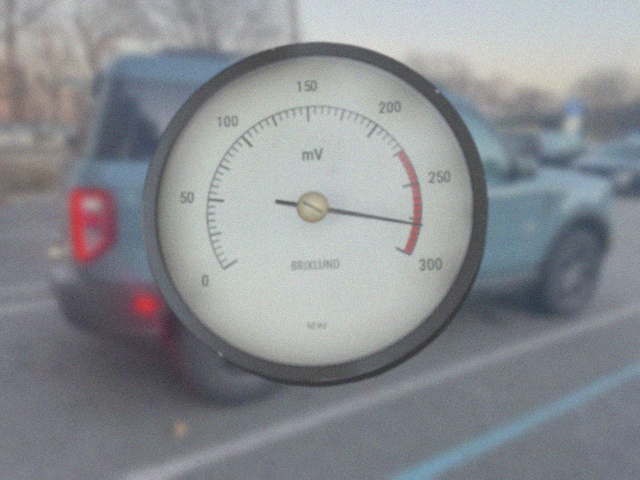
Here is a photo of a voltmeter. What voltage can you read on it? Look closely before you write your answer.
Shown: 280 mV
